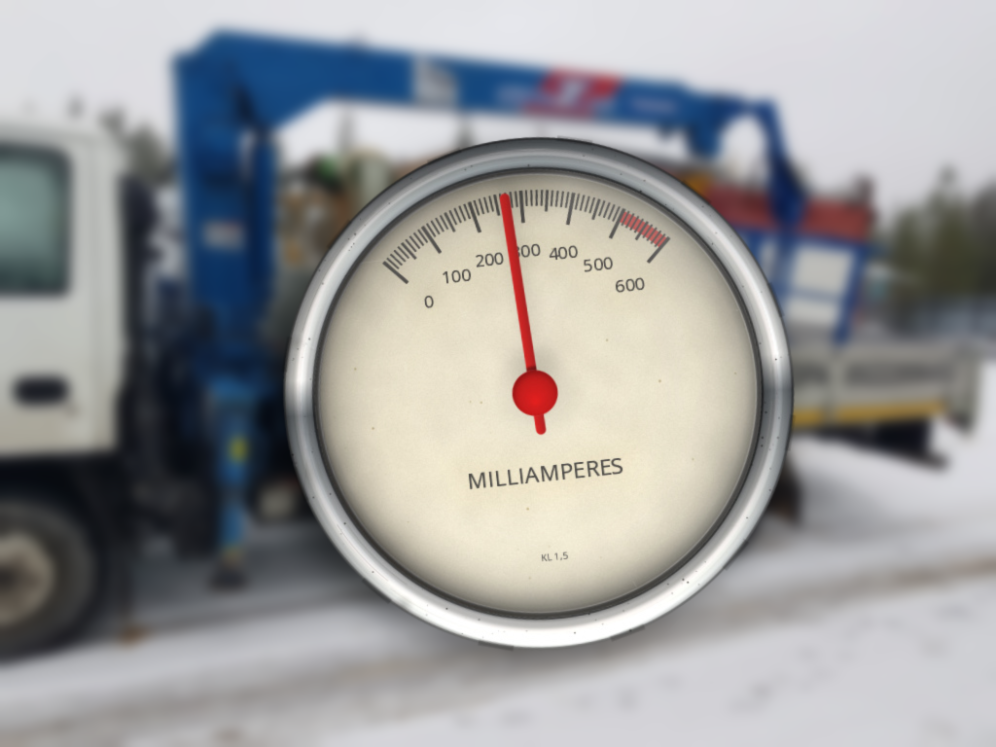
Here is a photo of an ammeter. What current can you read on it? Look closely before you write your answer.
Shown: 270 mA
